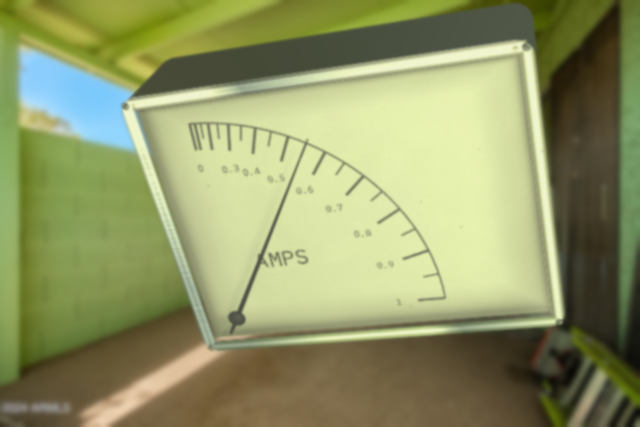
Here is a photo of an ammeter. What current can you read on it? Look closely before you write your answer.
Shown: 0.55 A
